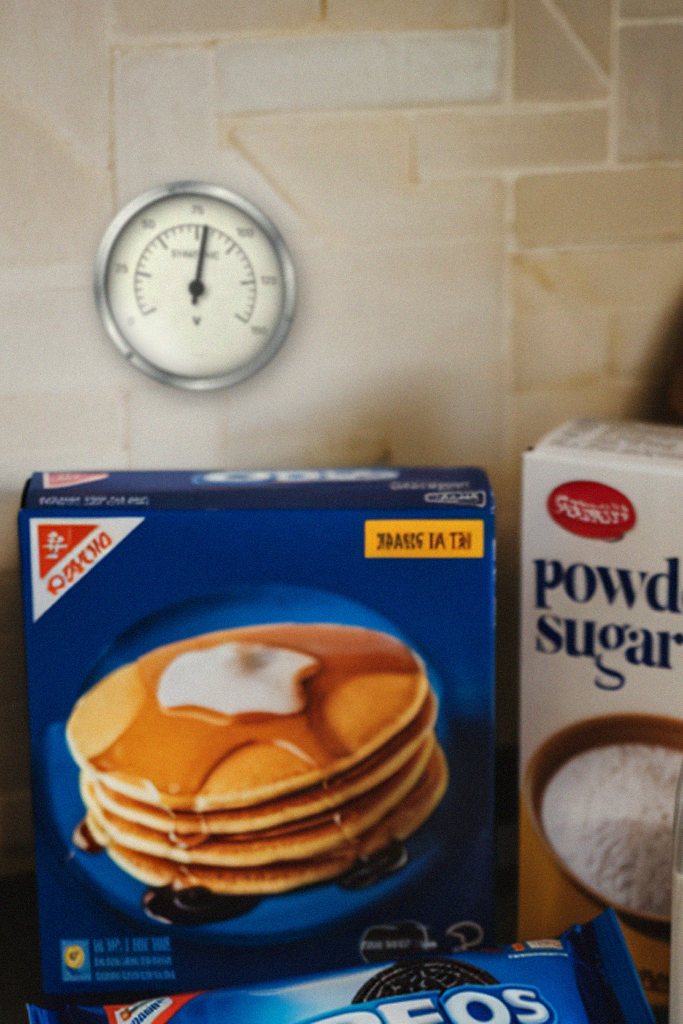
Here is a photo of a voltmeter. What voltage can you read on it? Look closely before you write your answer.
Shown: 80 V
